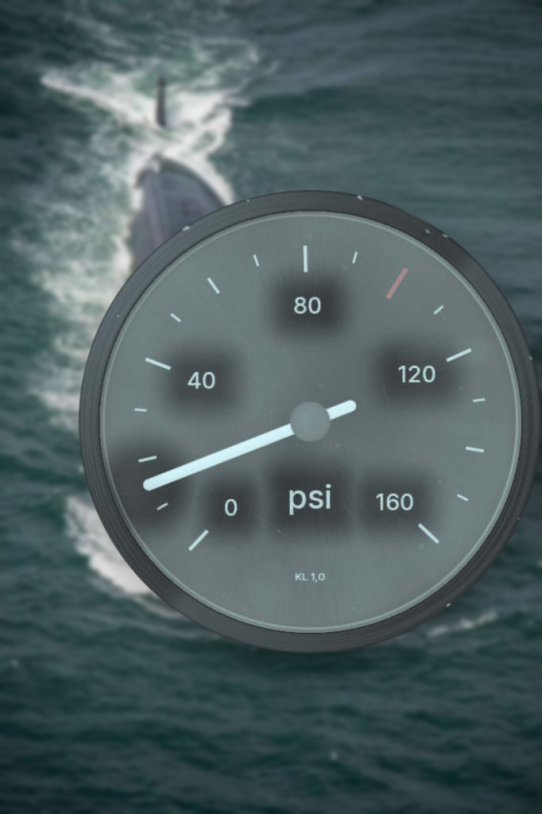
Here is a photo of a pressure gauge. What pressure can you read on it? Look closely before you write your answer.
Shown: 15 psi
